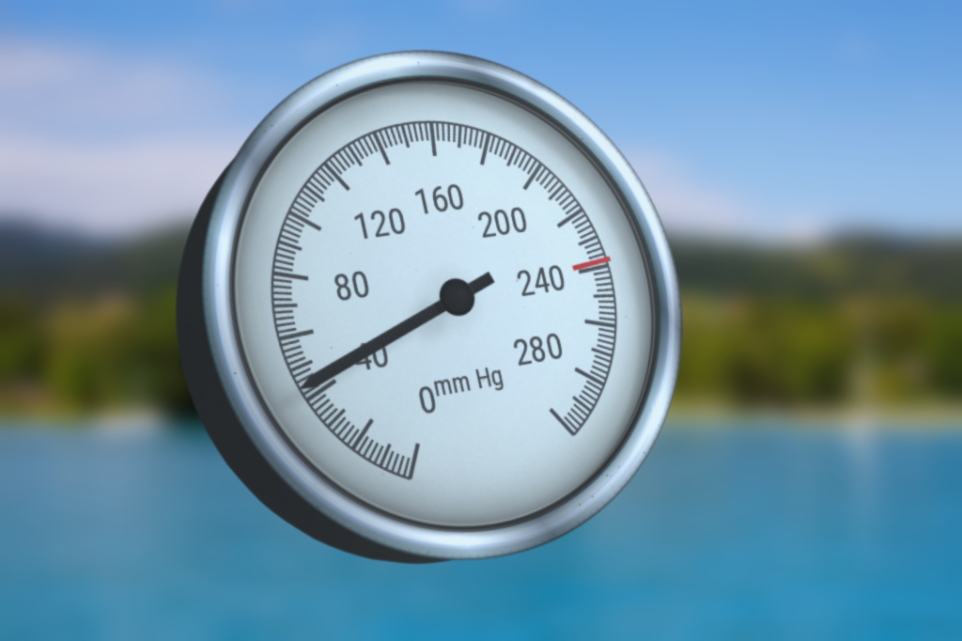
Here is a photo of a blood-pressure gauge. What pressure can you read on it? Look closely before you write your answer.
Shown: 44 mmHg
